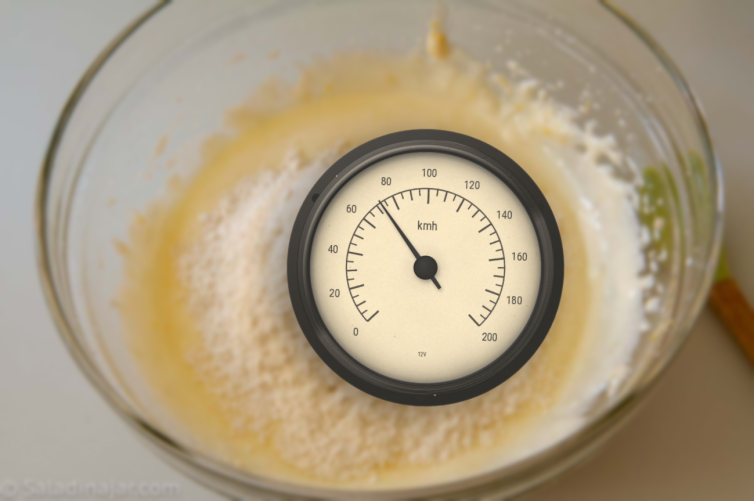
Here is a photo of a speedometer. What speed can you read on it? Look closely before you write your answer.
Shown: 72.5 km/h
